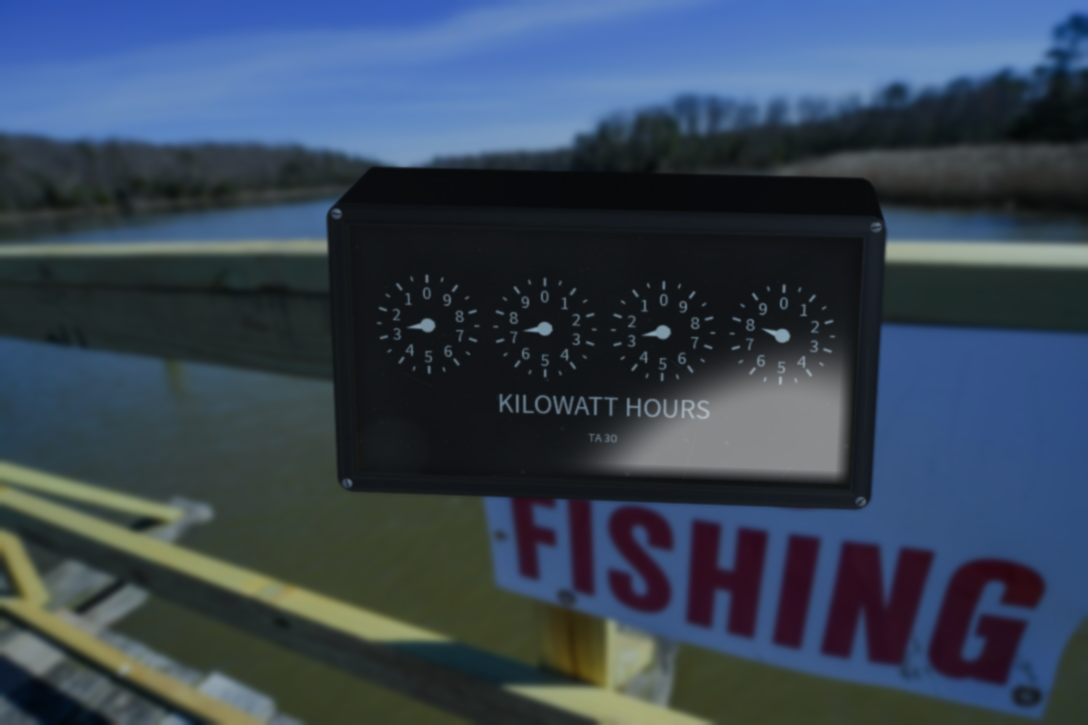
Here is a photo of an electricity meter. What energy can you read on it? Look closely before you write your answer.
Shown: 2728 kWh
